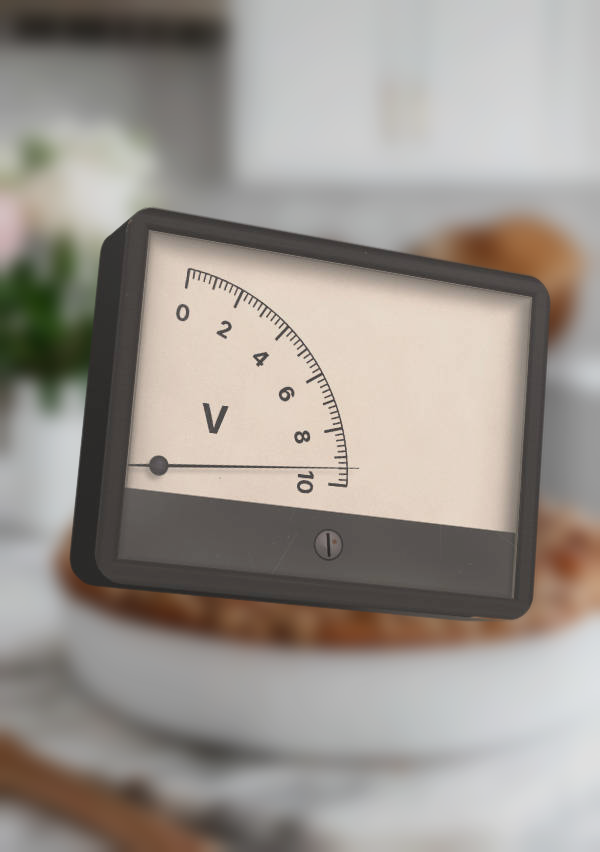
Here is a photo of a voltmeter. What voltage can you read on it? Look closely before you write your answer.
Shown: 9.4 V
